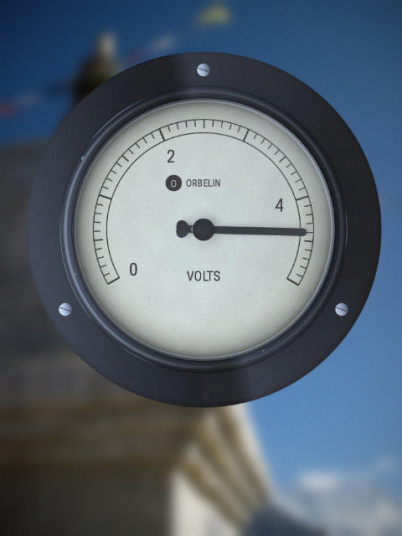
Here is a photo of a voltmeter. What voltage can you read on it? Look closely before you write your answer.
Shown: 4.4 V
